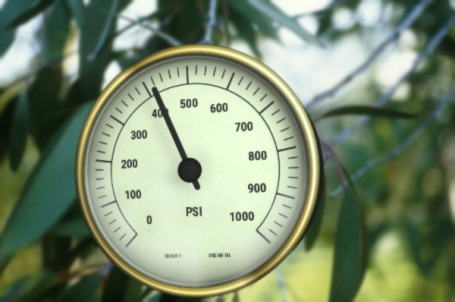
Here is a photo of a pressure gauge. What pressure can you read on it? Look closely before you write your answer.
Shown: 420 psi
